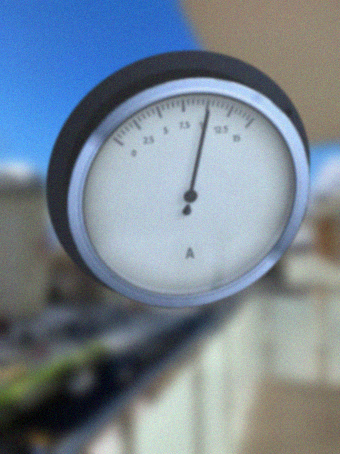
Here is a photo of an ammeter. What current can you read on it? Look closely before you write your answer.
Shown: 10 A
